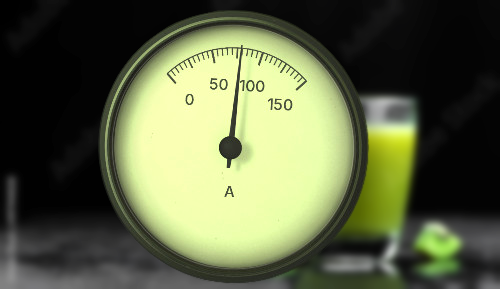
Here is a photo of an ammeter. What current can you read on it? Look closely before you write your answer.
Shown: 80 A
